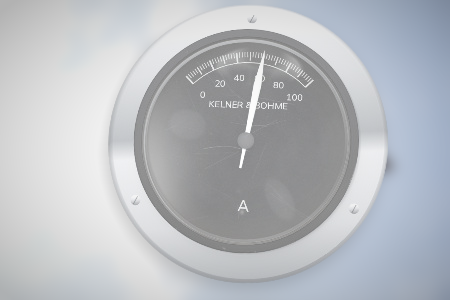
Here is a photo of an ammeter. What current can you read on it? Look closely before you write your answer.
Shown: 60 A
